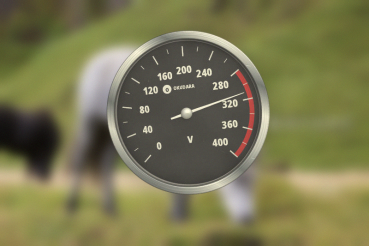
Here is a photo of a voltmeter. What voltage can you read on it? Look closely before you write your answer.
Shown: 310 V
